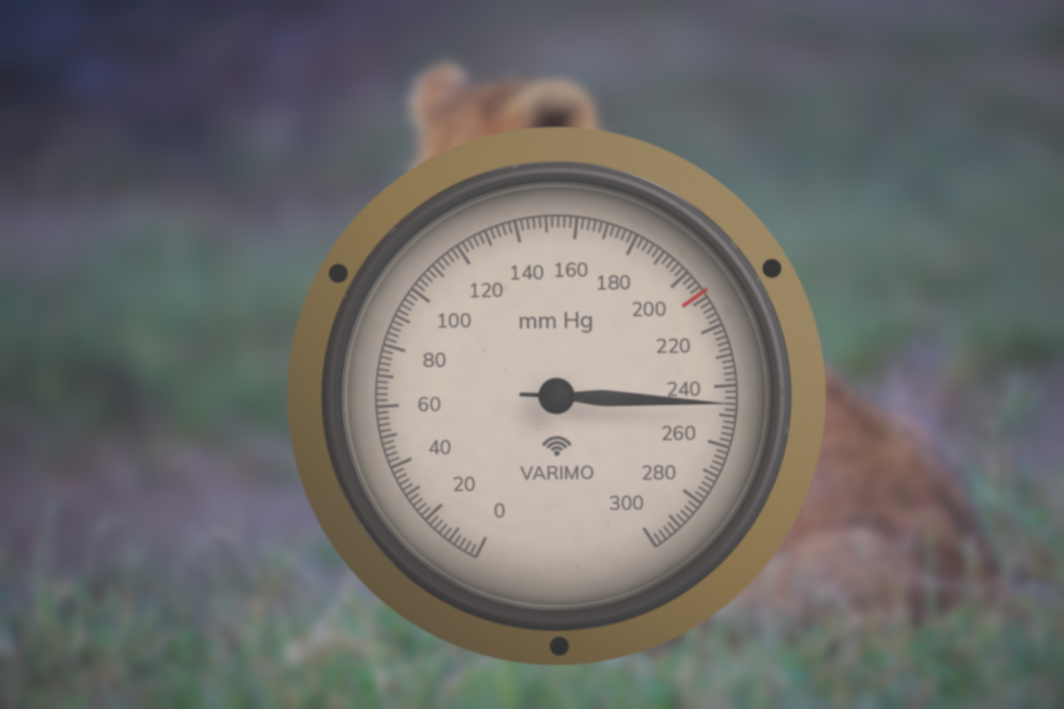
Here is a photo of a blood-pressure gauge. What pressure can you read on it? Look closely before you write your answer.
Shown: 246 mmHg
